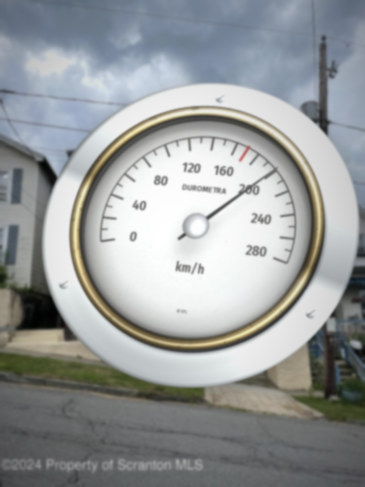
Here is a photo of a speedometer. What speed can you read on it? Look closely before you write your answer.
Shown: 200 km/h
